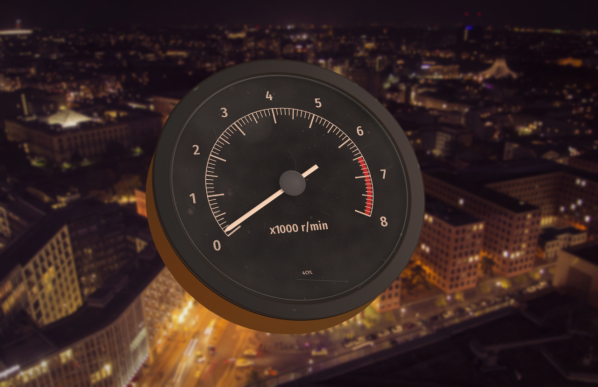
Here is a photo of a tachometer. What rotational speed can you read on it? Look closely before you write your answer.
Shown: 100 rpm
